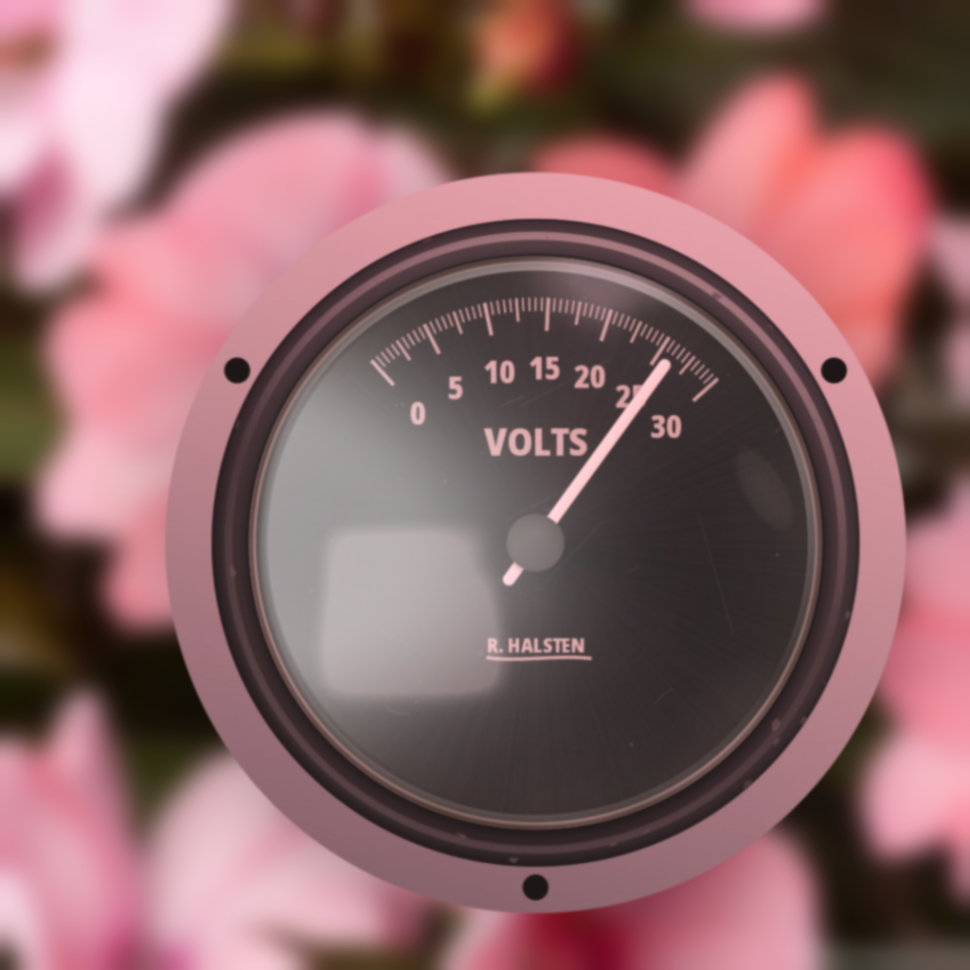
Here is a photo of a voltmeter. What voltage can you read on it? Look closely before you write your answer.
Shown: 26 V
